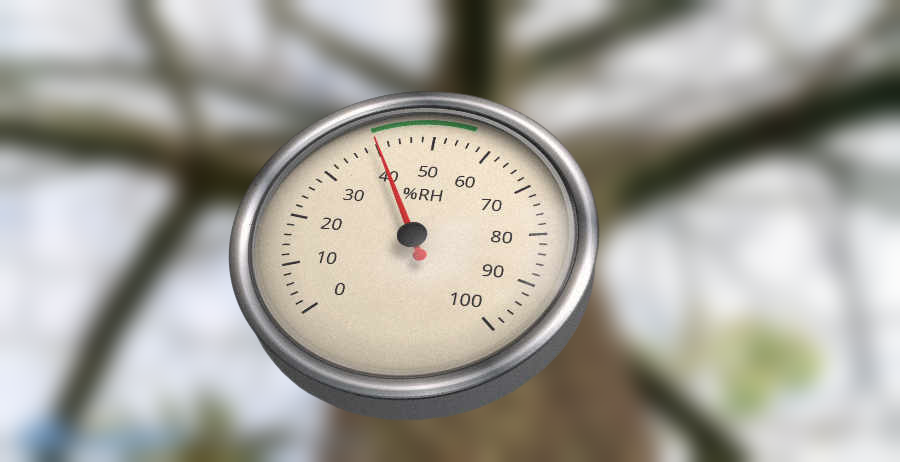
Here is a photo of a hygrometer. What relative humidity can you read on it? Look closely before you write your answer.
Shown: 40 %
